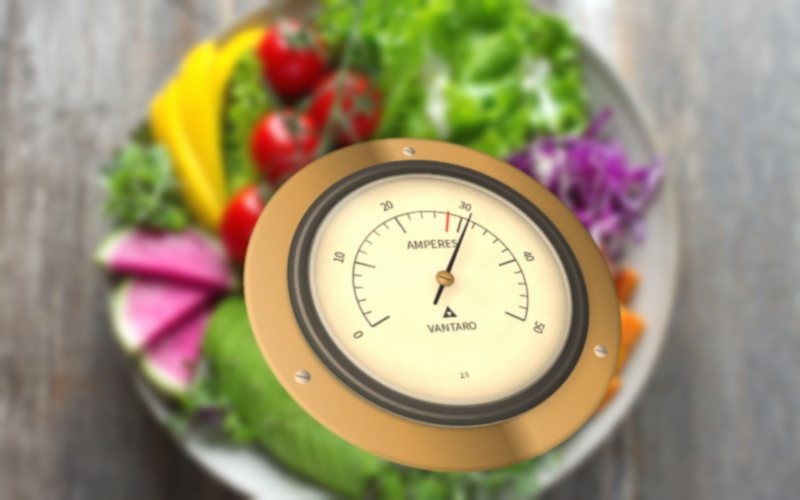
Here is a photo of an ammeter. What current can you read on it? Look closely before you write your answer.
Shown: 31 A
